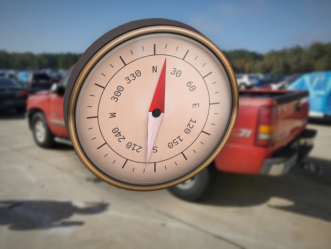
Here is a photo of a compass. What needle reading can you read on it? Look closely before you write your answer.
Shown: 10 °
